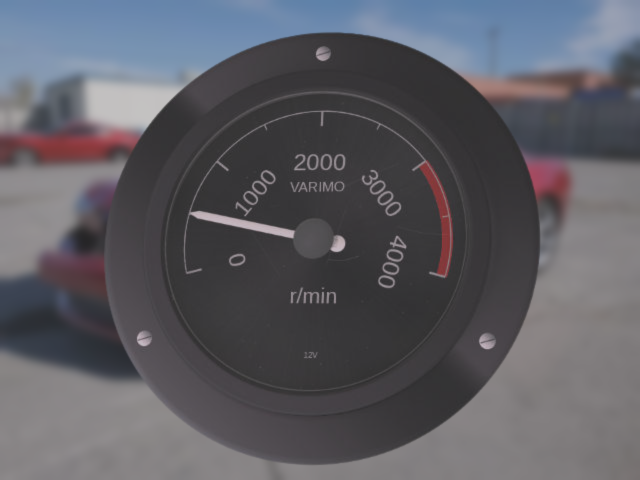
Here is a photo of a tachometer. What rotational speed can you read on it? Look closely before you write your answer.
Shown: 500 rpm
